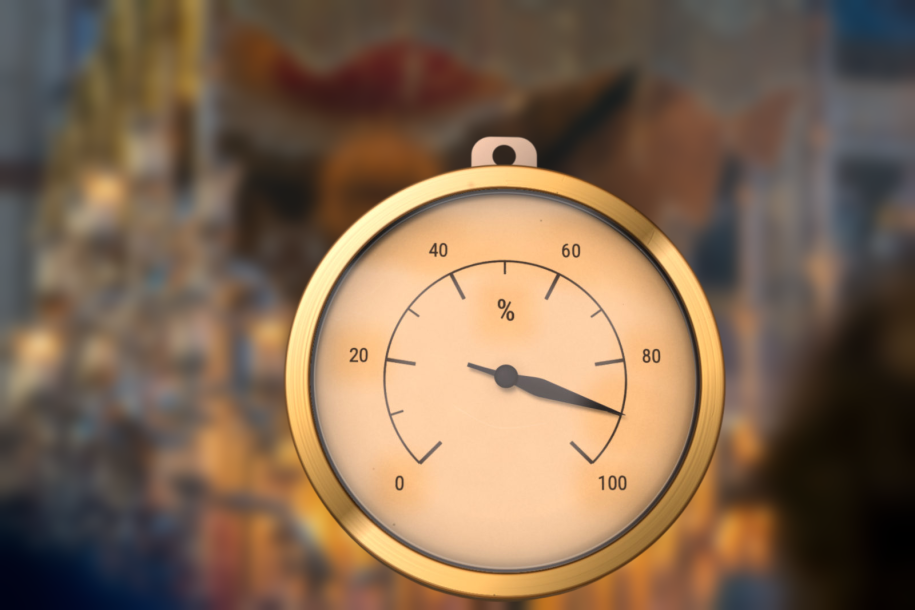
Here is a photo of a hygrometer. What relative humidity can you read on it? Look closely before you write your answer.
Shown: 90 %
